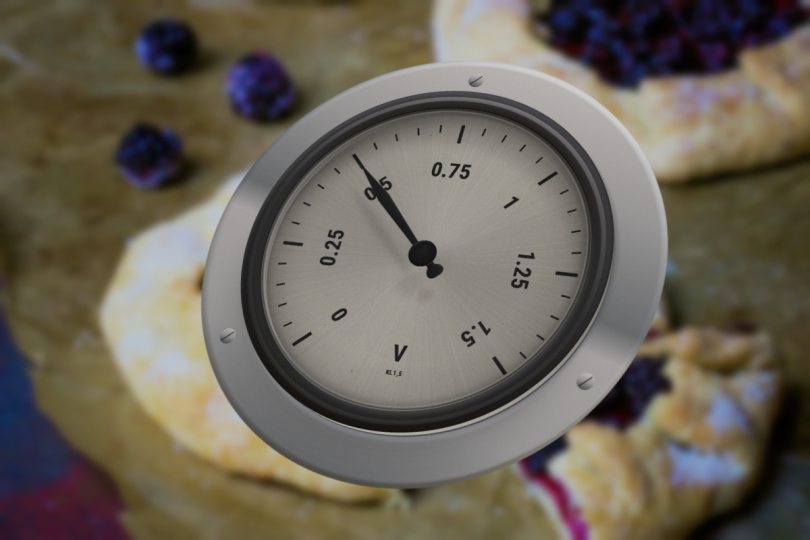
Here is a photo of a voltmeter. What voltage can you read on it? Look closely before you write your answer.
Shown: 0.5 V
